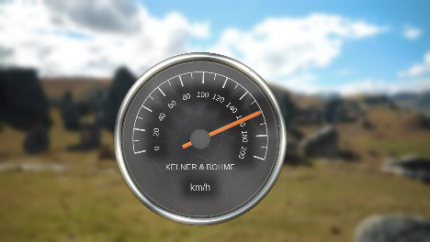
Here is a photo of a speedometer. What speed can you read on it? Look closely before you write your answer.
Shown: 160 km/h
